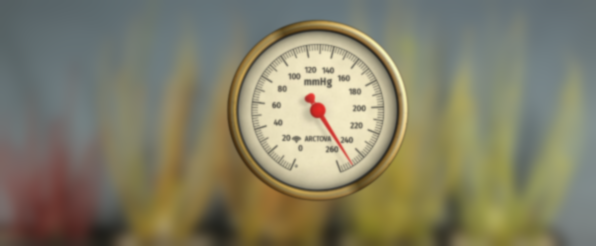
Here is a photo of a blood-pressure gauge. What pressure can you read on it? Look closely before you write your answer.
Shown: 250 mmHg
